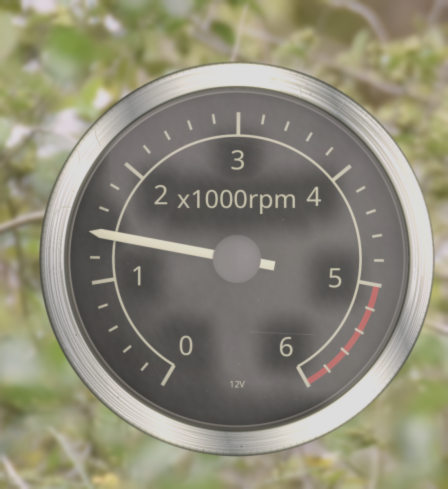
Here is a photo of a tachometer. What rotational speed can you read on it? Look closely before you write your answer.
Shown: 1400 rpm
